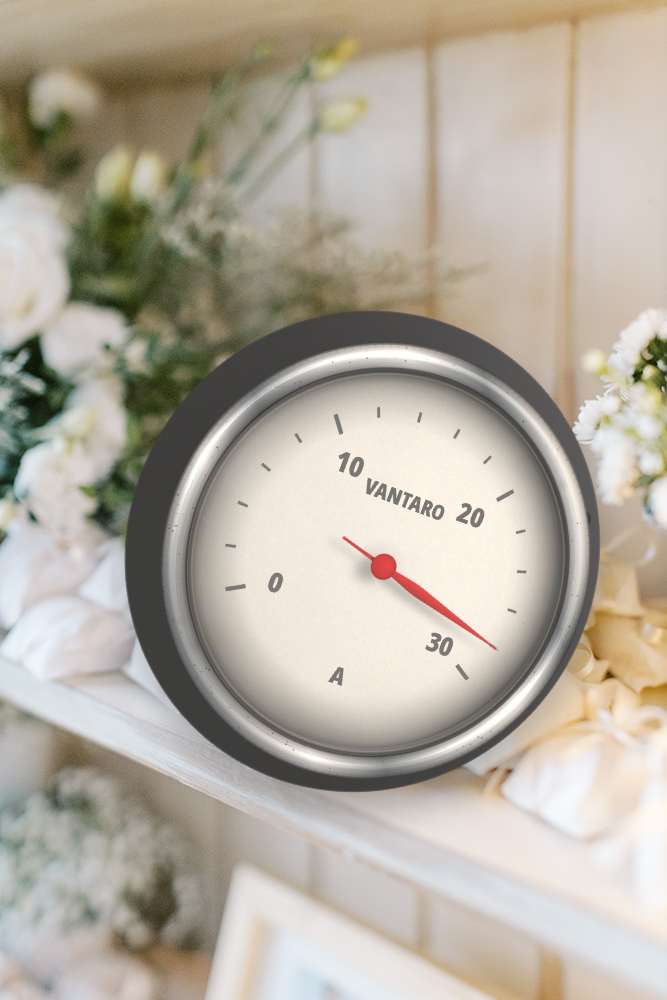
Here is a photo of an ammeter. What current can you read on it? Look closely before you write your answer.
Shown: 28 A
